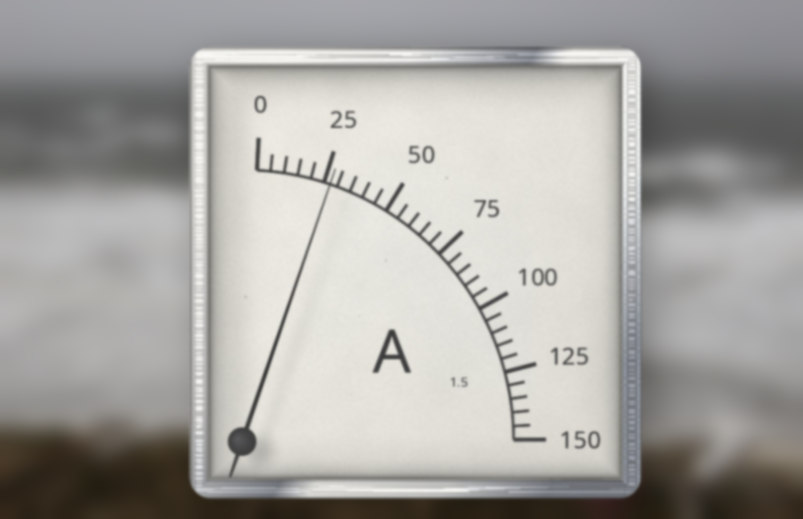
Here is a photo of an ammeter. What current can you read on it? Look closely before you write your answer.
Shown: 27.5 A
